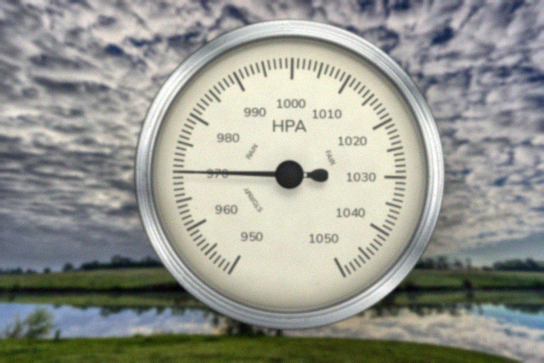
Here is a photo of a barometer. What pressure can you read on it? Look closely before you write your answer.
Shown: 970 hPa
